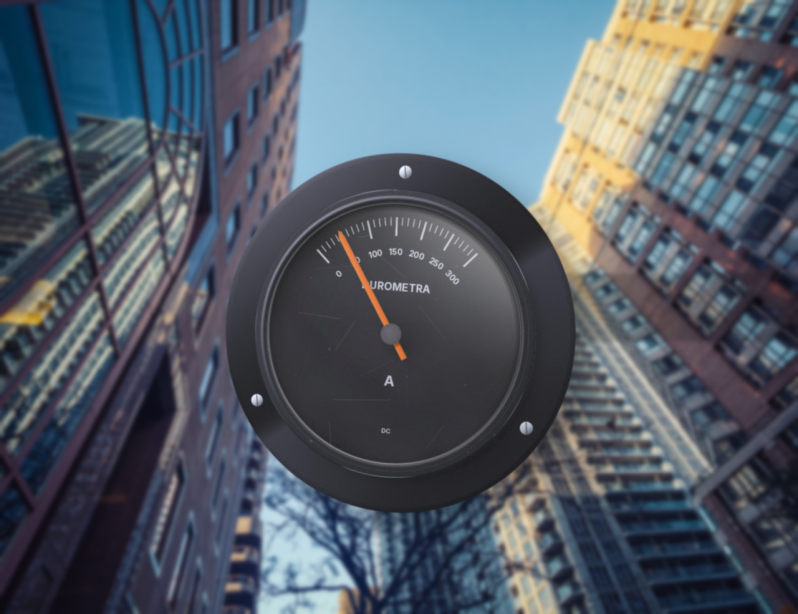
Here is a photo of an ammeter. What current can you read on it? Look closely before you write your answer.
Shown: 50 A
